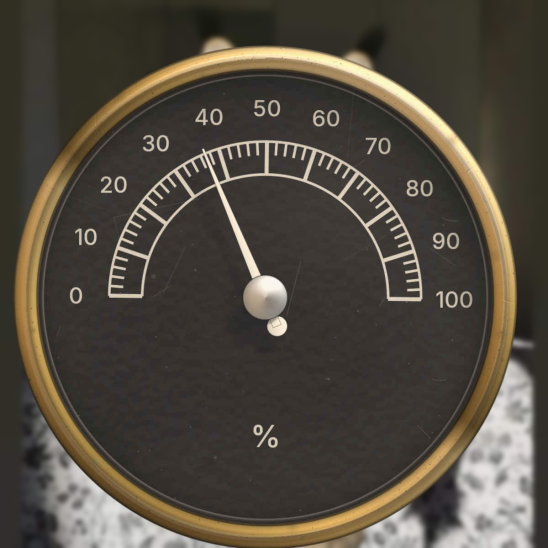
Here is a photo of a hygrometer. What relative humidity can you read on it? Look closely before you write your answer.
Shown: 37 %
